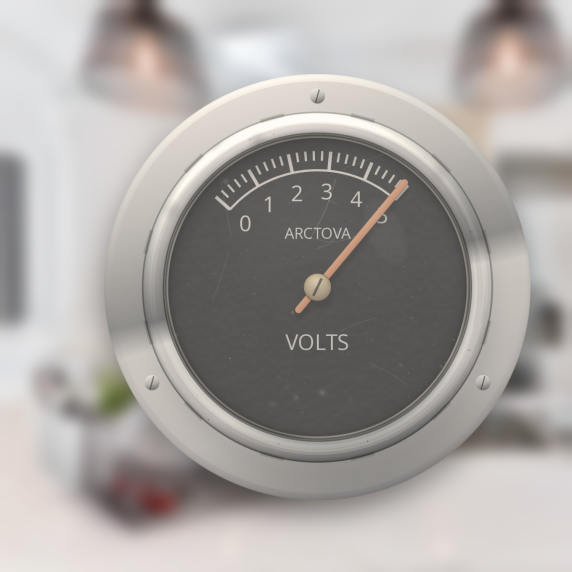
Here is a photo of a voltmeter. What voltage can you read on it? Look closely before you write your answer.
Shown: 4.9 V
